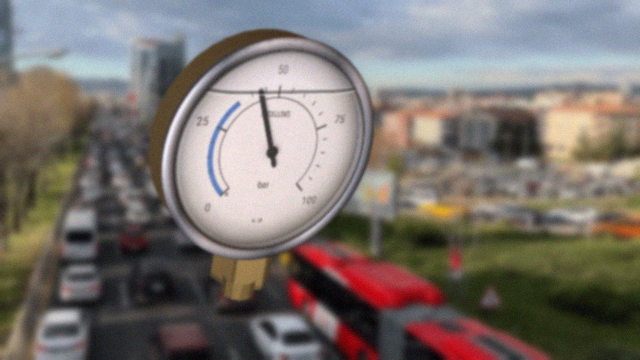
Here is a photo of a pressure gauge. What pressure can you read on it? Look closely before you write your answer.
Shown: 42.5 bar
